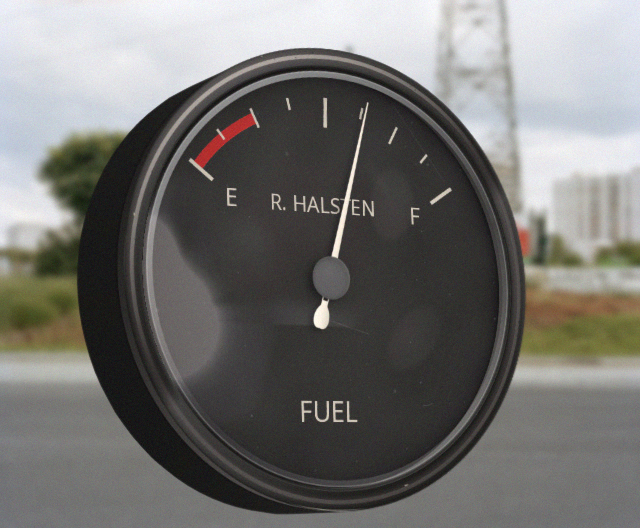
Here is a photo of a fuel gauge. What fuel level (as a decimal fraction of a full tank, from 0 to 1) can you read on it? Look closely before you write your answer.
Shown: 0.625
